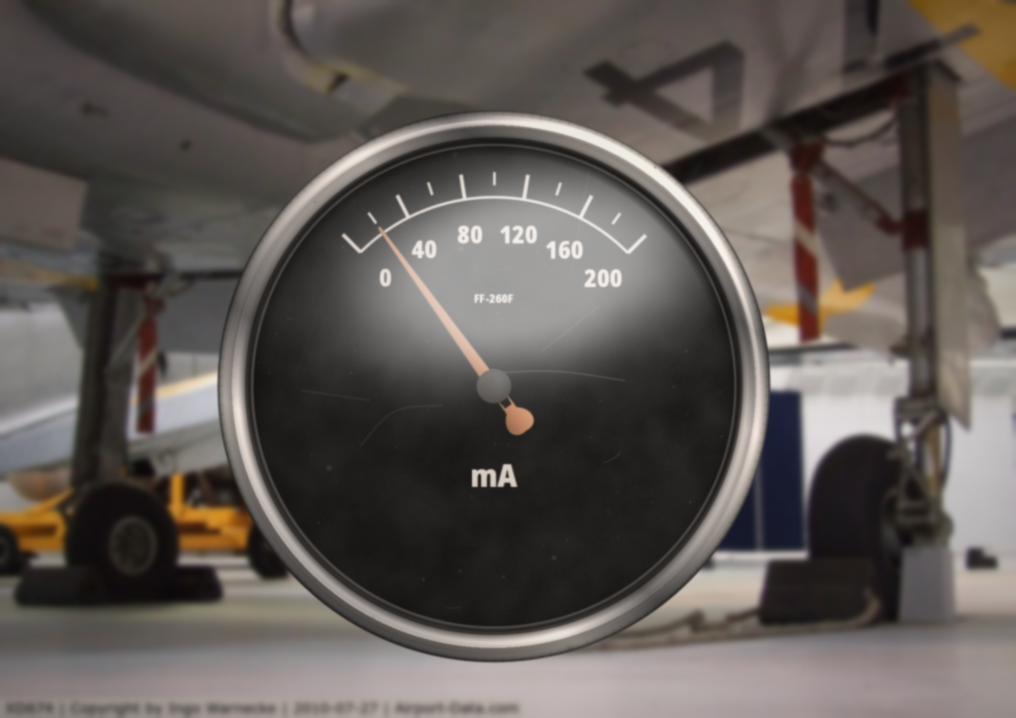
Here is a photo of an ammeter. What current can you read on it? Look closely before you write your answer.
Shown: 20 mA
